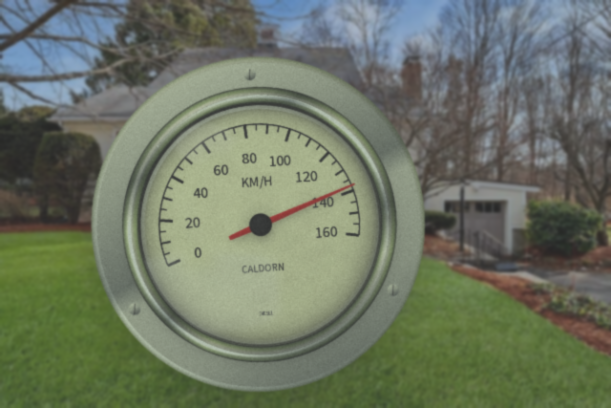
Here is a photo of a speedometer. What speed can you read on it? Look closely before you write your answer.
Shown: 137.5 km/h
